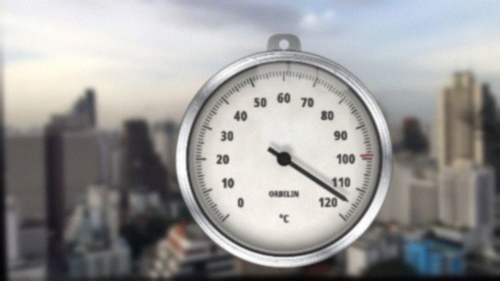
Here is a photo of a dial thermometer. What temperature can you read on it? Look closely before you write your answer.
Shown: 115 °C
